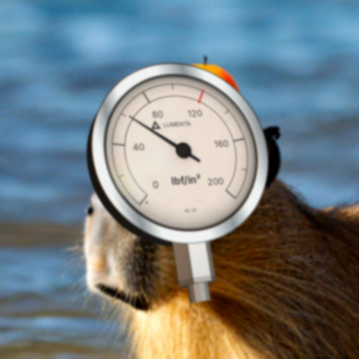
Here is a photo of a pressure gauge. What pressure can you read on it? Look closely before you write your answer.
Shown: 60 psi
